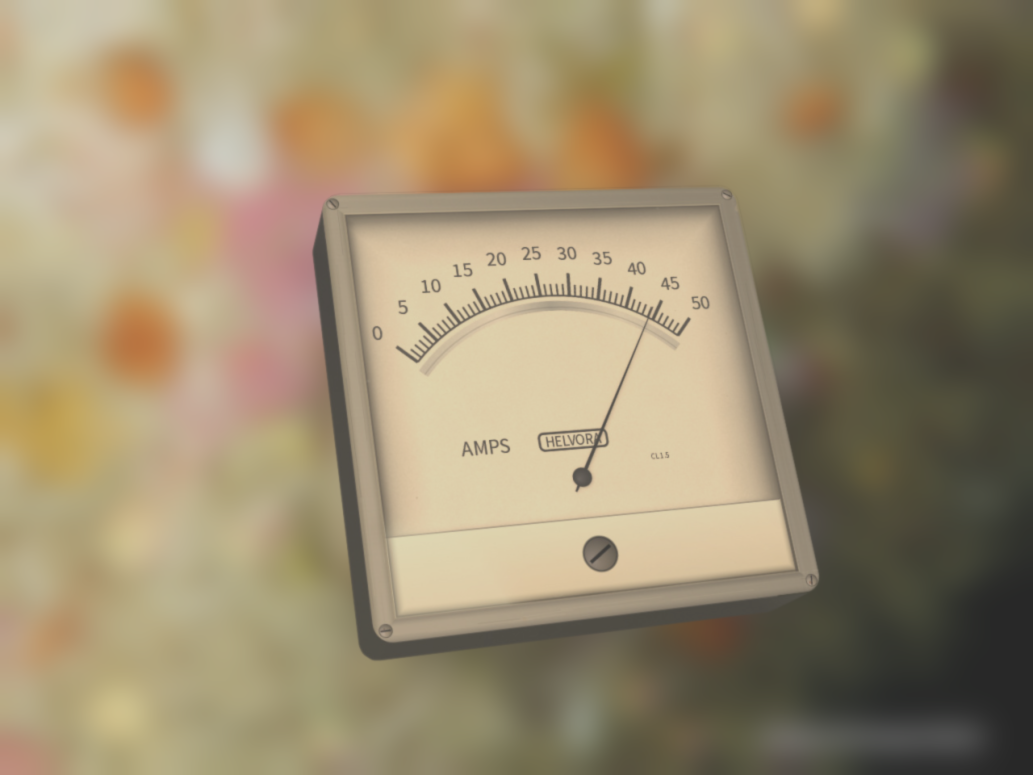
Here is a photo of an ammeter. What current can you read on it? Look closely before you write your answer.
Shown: 44 A
